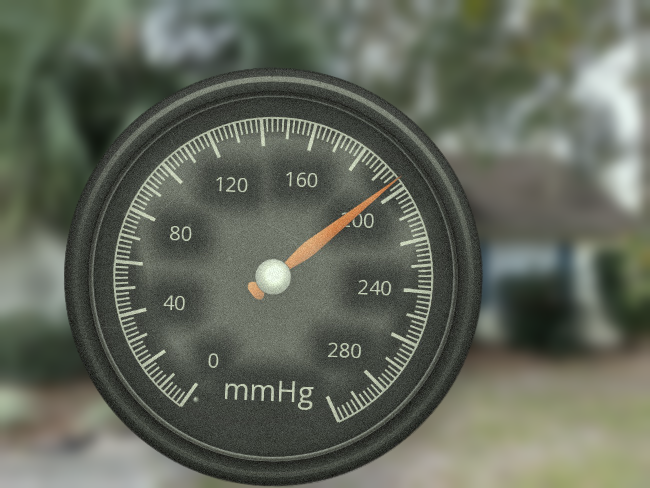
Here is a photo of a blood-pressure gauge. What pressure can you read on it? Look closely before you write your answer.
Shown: 196 mmHg
